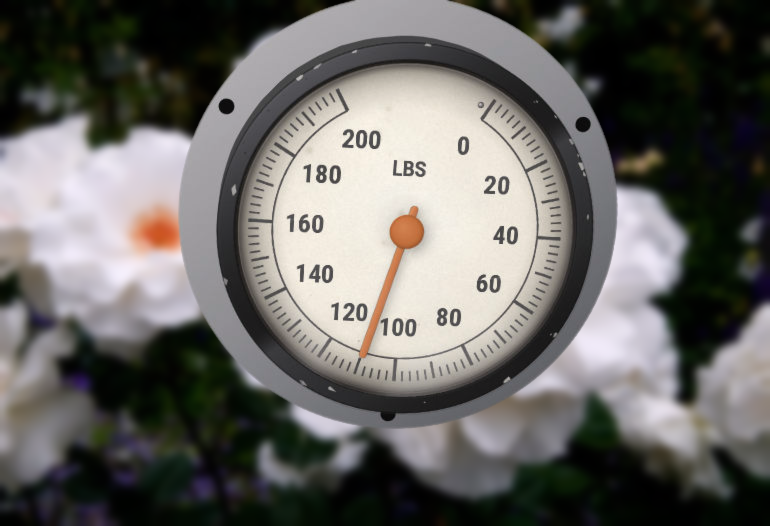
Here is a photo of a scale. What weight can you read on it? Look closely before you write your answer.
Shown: 110 lb
